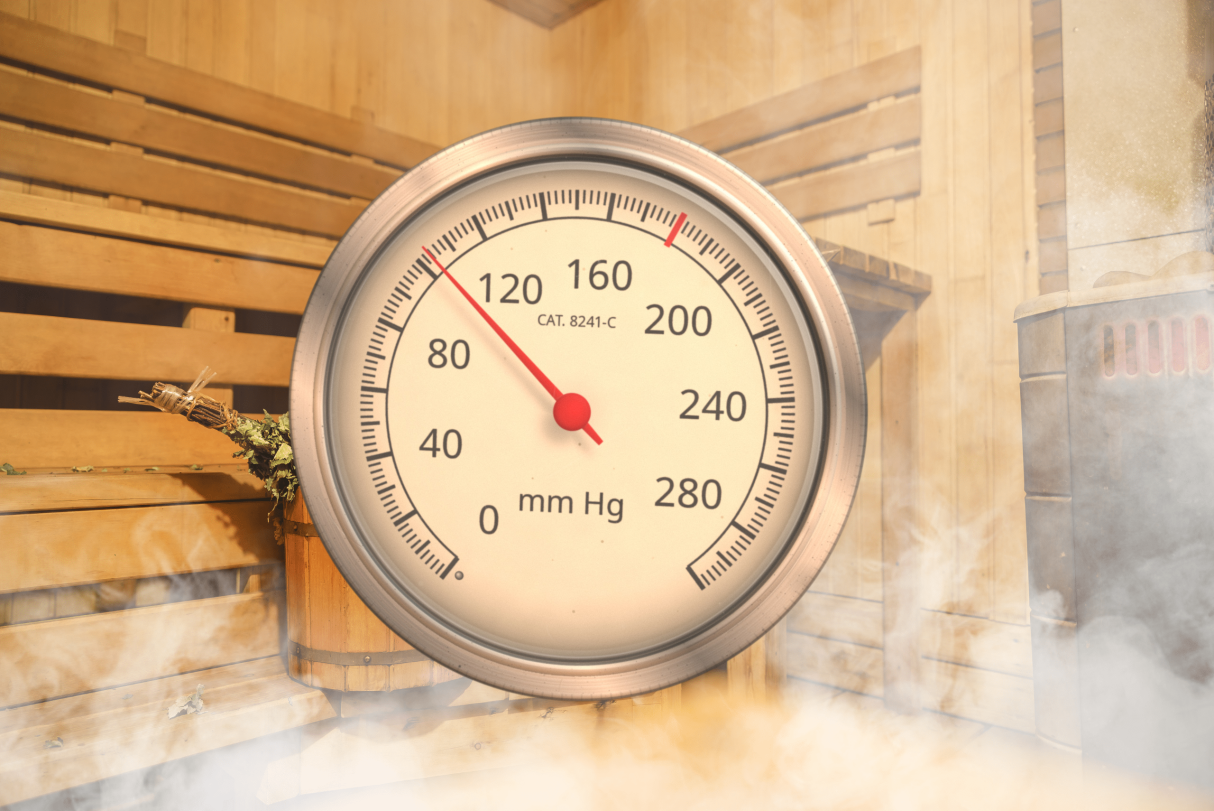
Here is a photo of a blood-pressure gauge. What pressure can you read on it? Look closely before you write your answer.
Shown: 104 mmHg
